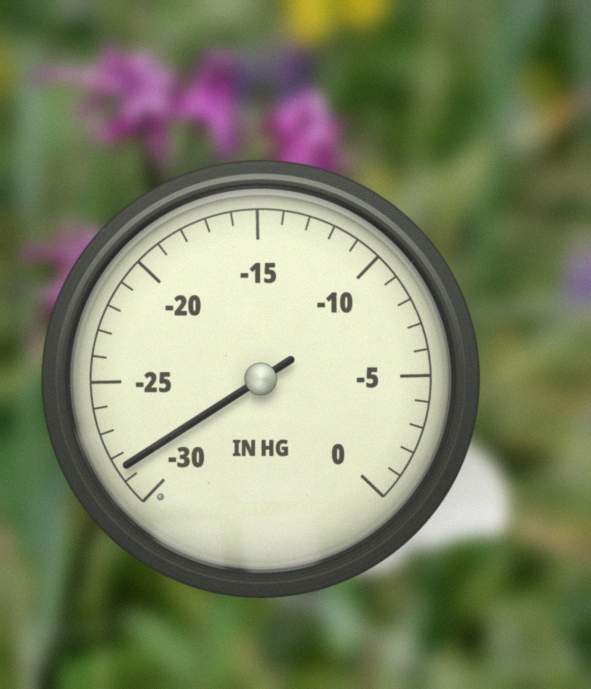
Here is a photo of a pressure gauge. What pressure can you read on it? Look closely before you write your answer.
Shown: -28.5 inHg
